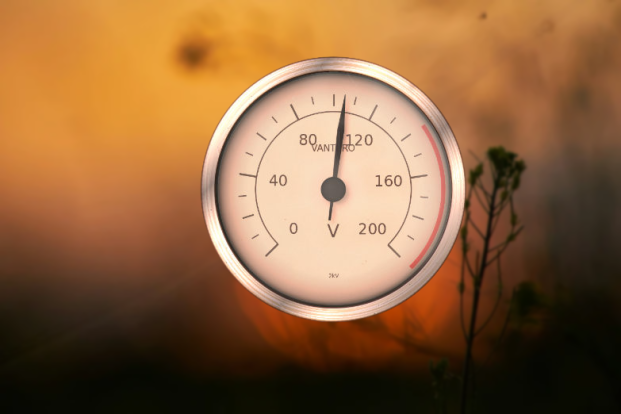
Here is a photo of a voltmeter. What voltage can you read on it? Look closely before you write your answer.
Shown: 105 V
